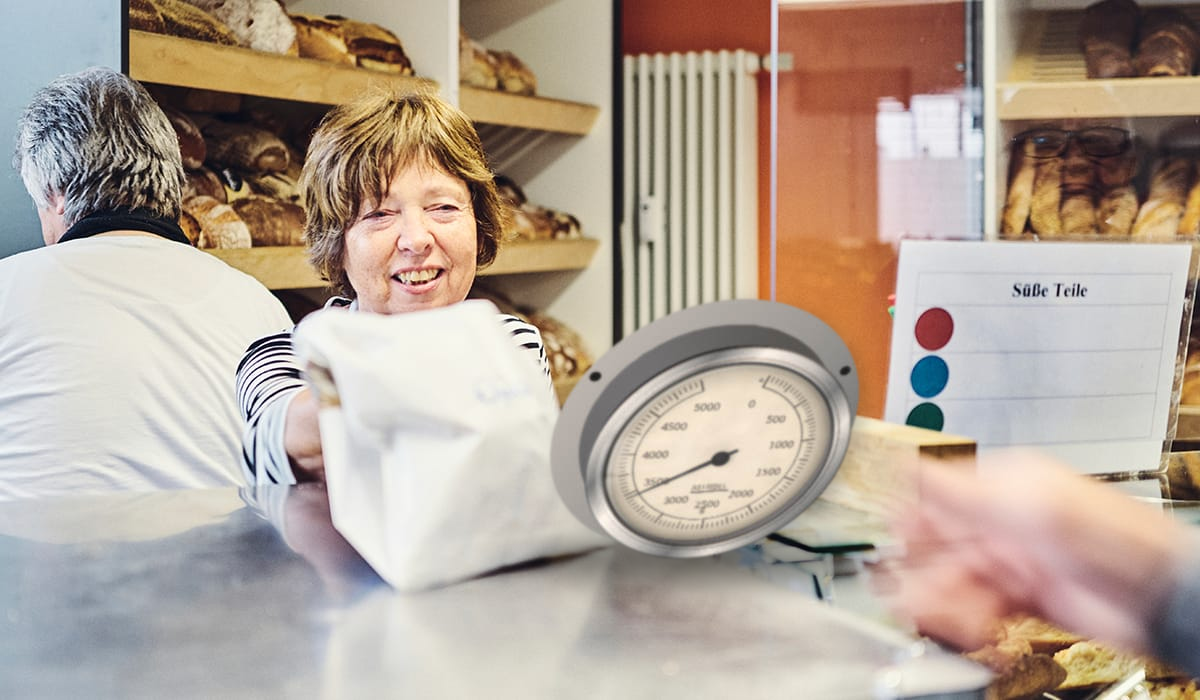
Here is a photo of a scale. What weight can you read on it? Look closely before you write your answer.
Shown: 3500 g
